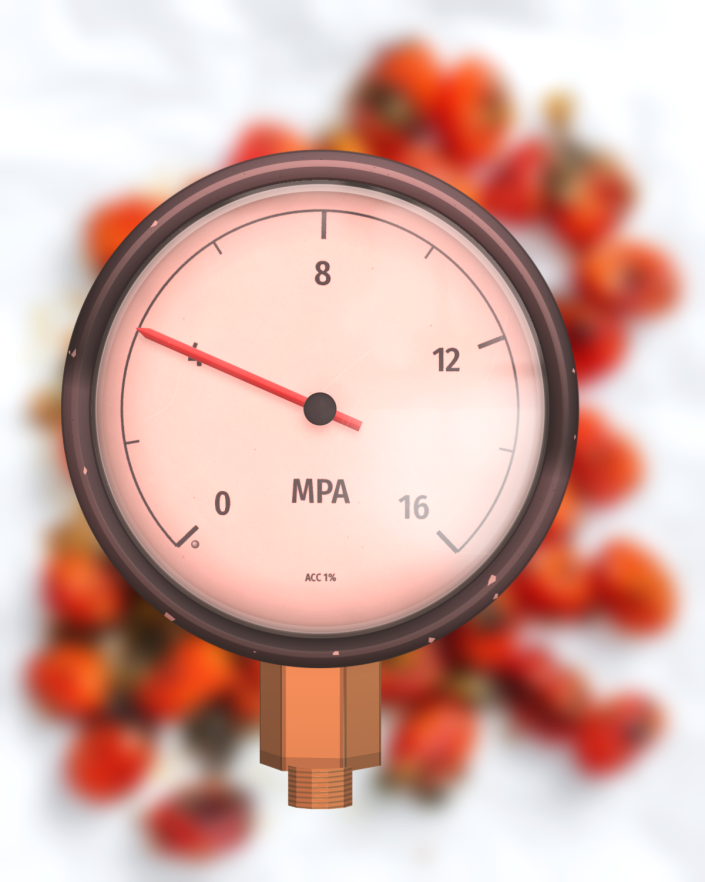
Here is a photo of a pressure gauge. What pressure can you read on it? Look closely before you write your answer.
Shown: 4 MPa
